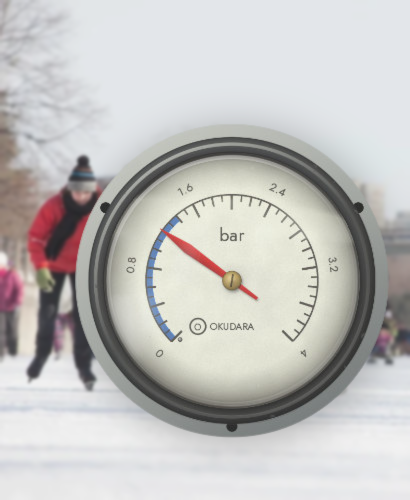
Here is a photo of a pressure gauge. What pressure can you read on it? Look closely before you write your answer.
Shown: 1.2 bar
